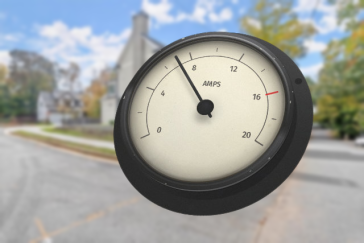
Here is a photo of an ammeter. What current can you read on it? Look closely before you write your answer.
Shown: 7 A
